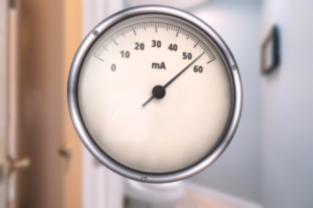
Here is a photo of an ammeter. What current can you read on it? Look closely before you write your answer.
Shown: 55 mA
